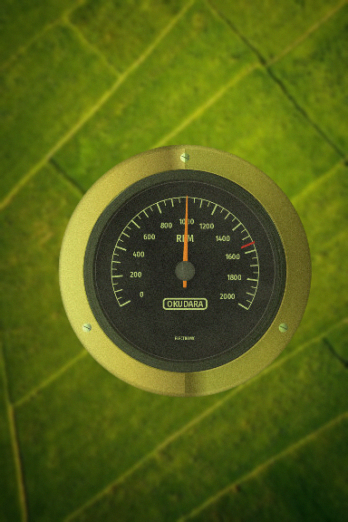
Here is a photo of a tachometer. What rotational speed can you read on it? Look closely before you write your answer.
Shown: 1000 rpm
